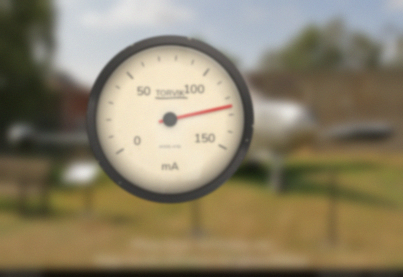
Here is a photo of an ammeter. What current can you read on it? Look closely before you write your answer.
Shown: 125 mA
